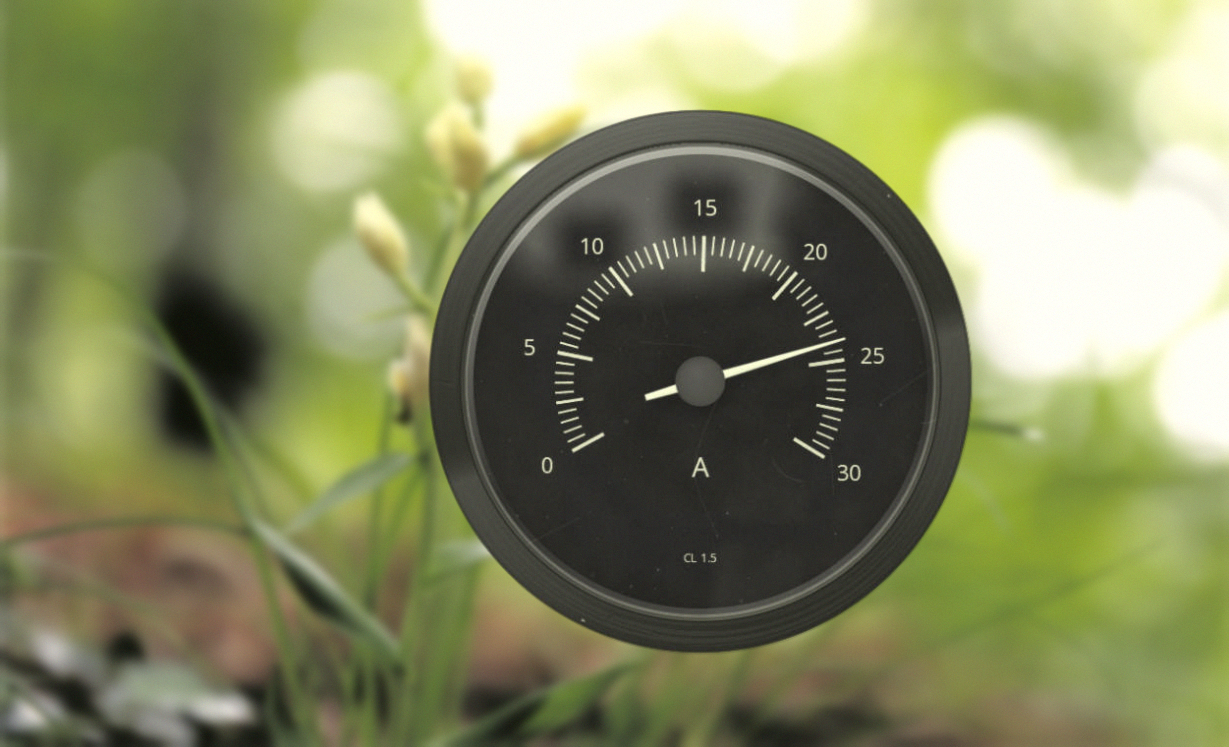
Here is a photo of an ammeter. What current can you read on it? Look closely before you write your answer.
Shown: 24 A
